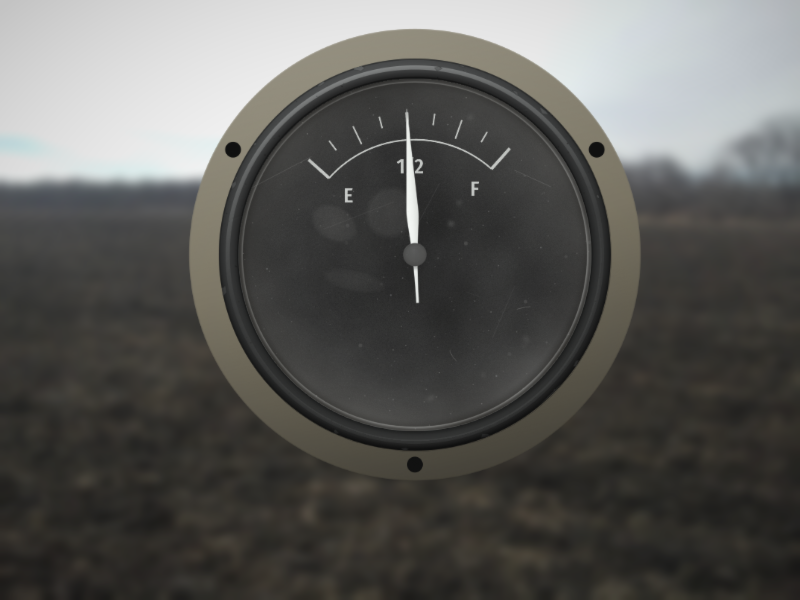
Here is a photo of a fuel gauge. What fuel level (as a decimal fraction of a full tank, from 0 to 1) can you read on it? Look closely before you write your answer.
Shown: 0.5
